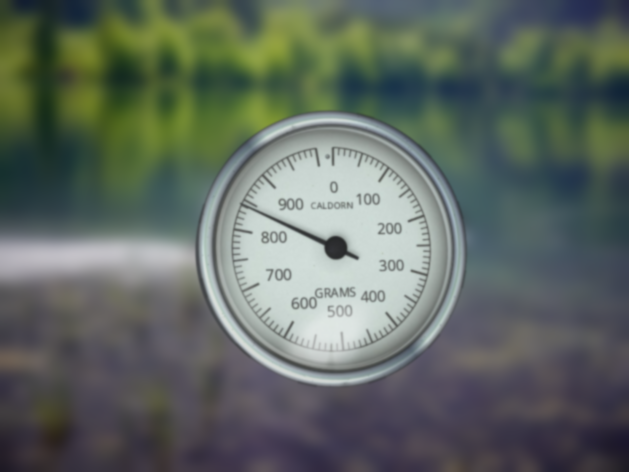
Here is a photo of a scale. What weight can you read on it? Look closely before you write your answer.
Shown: 840 g
